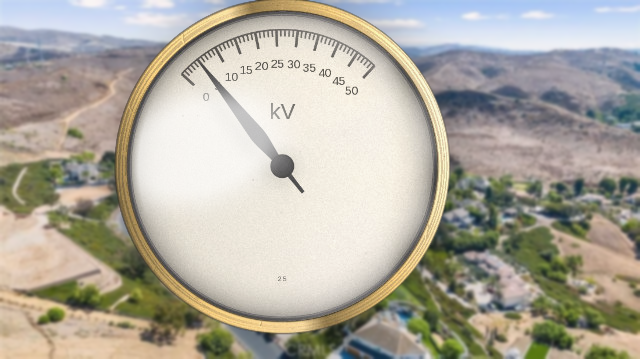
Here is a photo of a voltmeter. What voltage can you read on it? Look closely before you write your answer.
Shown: 5 kV
